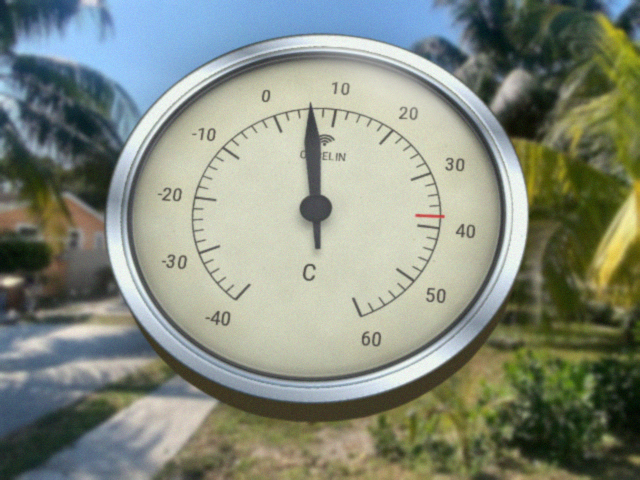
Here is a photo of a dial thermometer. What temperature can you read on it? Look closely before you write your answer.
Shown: 6 °C
